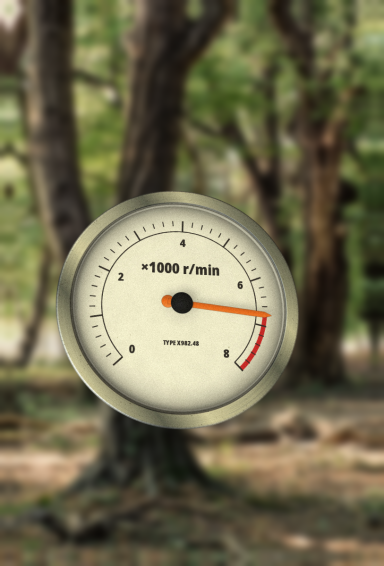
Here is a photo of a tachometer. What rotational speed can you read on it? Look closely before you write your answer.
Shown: 6800 rpm
